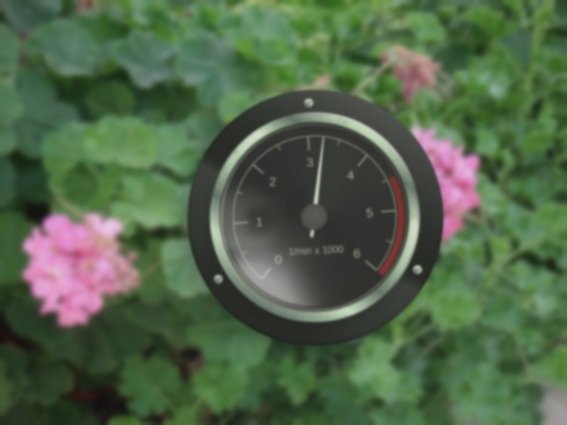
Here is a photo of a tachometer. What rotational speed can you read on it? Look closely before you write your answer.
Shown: 3250 rpm
